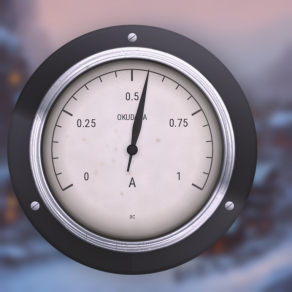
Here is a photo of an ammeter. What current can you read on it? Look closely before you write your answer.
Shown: 0.55 A
